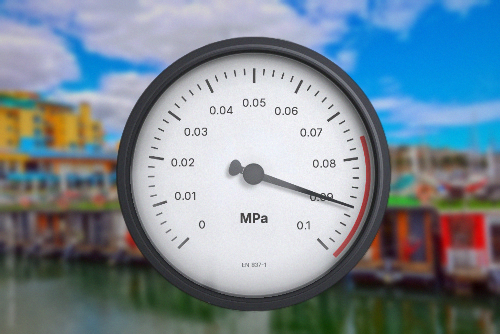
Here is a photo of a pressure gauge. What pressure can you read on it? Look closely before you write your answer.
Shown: 0.09 MPa
